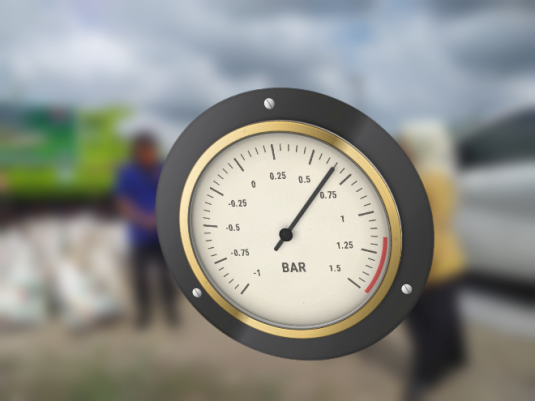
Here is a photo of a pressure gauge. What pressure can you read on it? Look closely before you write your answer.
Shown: 0.65 bar
